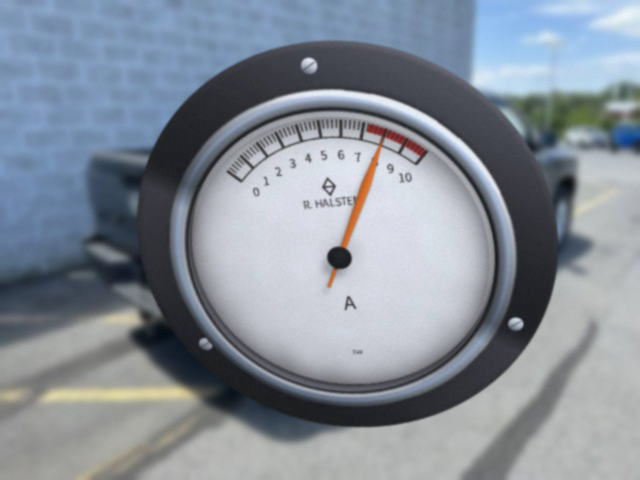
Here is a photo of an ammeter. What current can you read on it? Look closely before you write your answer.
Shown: 8 A
